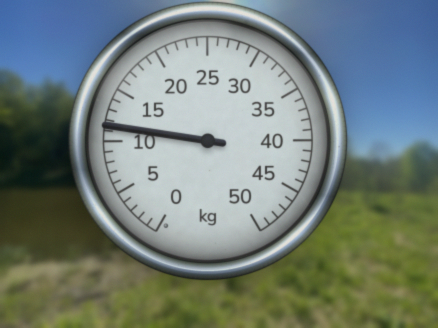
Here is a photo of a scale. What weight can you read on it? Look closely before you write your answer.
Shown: 11.5 kg
